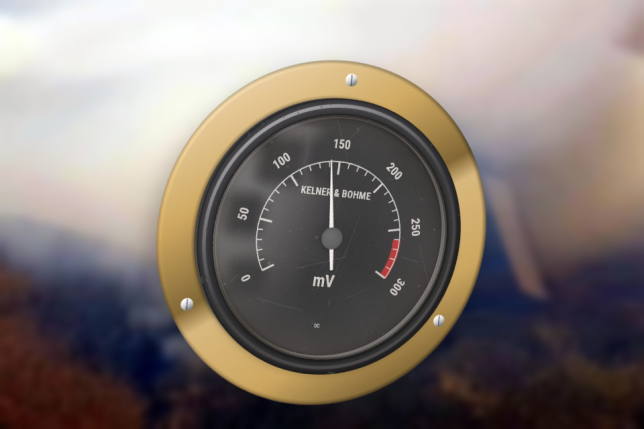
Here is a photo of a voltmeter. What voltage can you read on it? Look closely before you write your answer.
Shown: 140 mV
